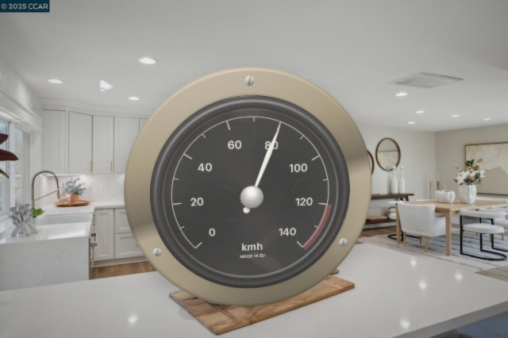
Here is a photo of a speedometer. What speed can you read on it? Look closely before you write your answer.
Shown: 80 km/h
